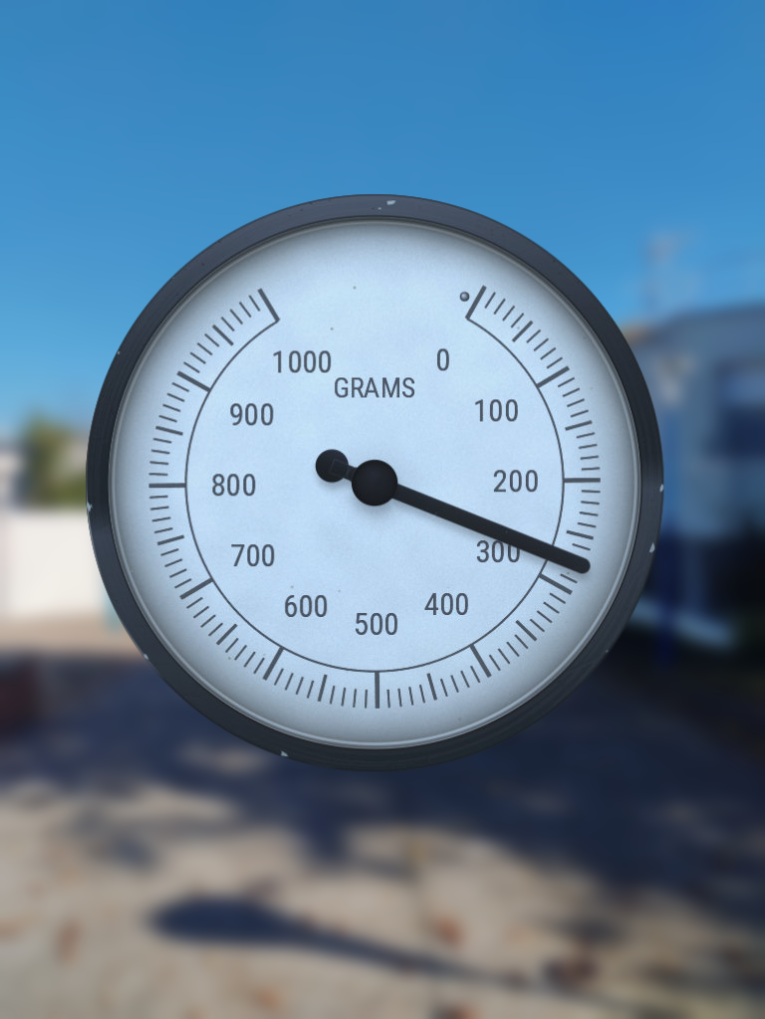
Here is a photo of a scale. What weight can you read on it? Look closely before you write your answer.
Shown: 275 g
